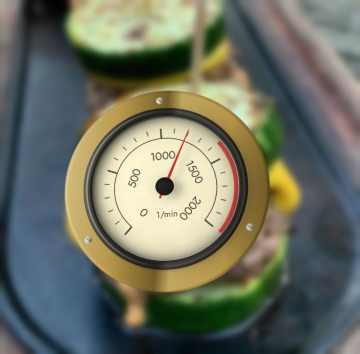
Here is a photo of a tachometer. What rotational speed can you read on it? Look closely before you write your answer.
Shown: 1200 rpm
